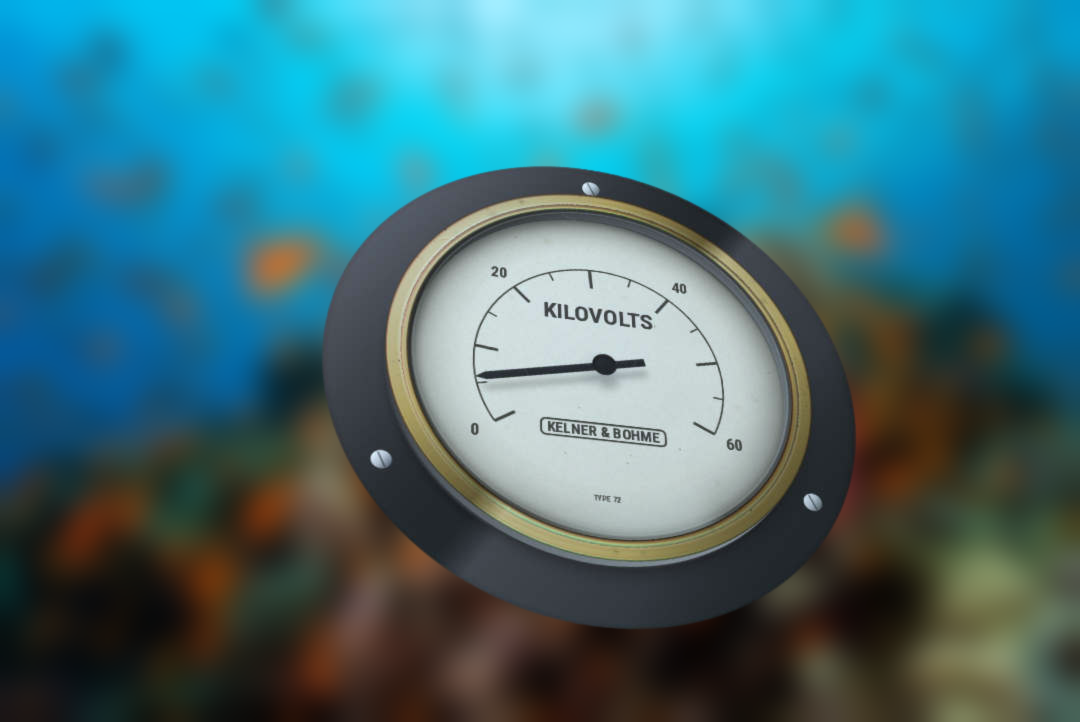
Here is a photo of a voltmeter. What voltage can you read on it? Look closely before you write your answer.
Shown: 5 kV
